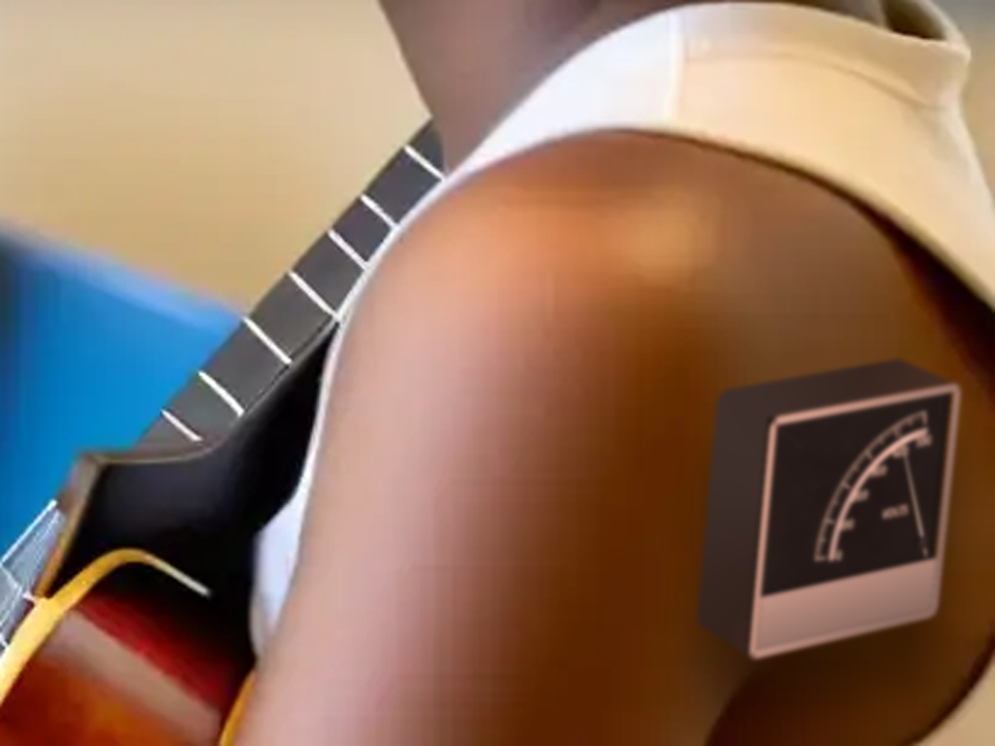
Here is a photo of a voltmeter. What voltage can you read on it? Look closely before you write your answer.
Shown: 400 V
